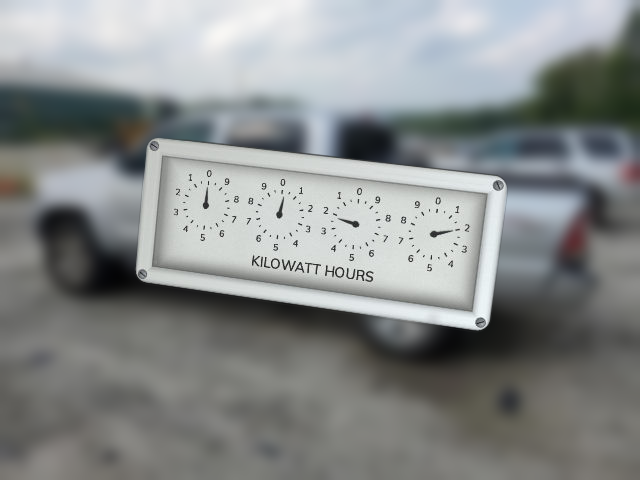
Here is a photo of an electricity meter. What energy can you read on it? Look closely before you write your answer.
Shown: 22 kWh
